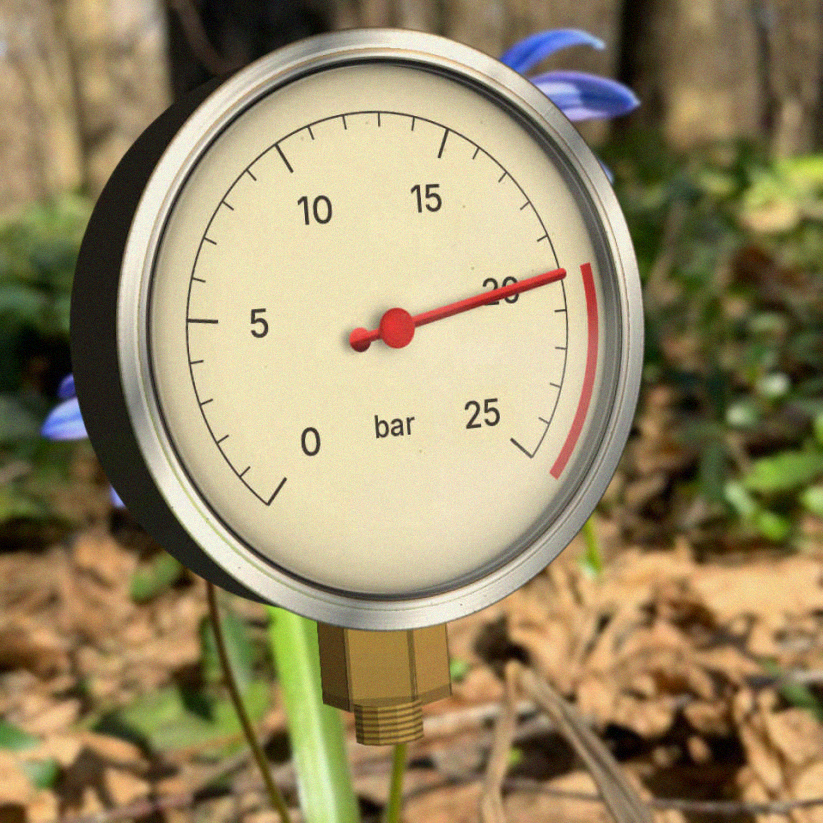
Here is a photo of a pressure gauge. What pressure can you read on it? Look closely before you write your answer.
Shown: 20 bar
